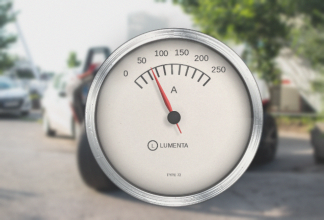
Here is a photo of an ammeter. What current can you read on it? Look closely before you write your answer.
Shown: 62.5 A
